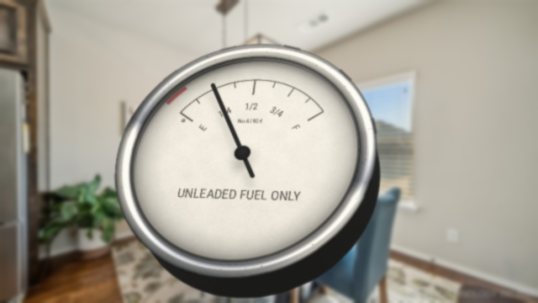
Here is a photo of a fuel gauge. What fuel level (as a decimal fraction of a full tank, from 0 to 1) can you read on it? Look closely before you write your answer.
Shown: 0.25
